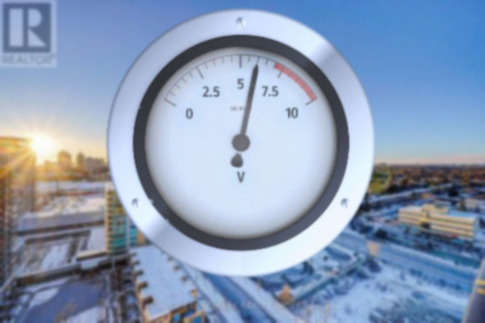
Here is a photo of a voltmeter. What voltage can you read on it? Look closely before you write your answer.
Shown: 6 V
